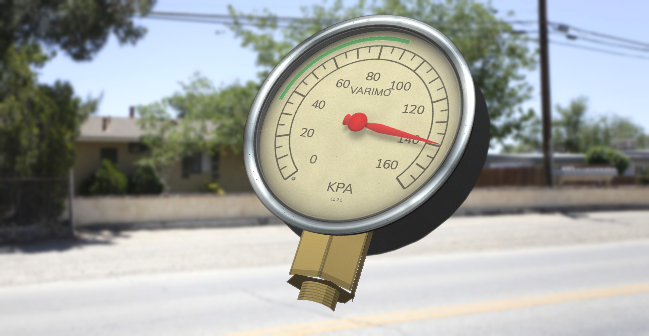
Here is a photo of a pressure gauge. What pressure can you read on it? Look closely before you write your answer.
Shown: 140 kPa
